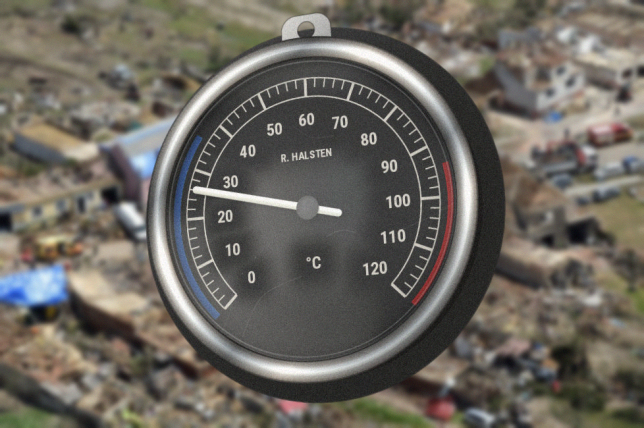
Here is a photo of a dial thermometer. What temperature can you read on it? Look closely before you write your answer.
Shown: 26 °C
